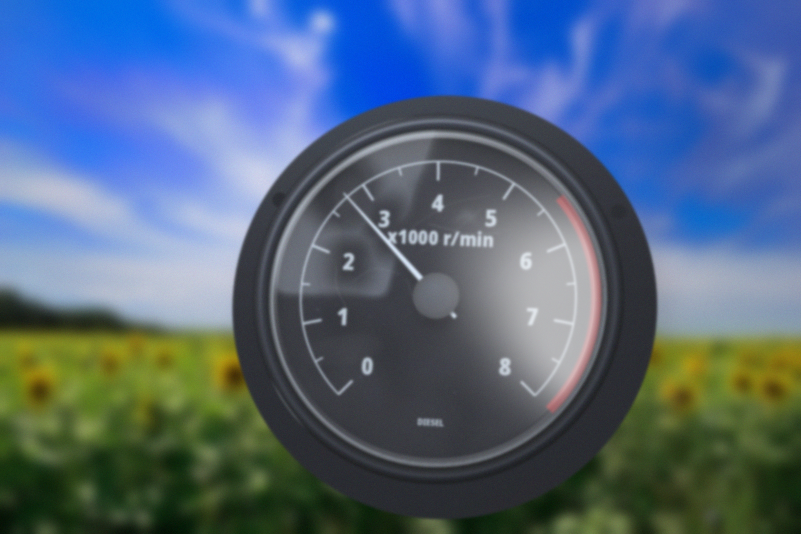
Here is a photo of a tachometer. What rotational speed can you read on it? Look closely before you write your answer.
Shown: 2750 rpm
